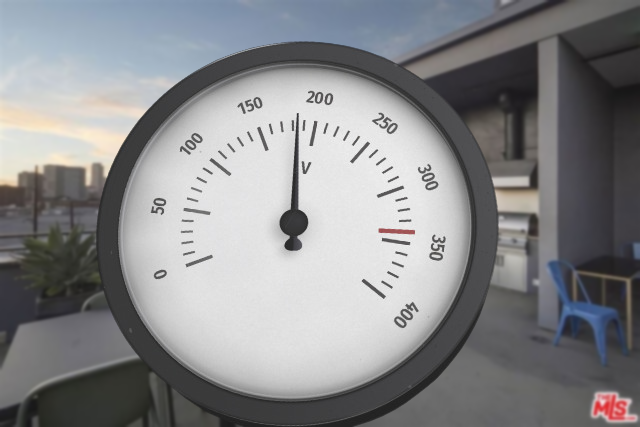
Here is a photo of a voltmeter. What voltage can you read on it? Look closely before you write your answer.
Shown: 185 V
